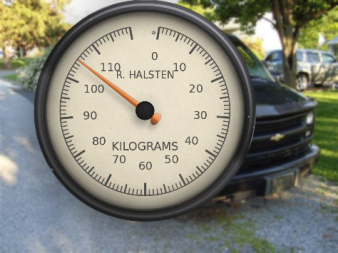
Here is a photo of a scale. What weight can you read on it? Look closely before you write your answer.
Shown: 105 kg
